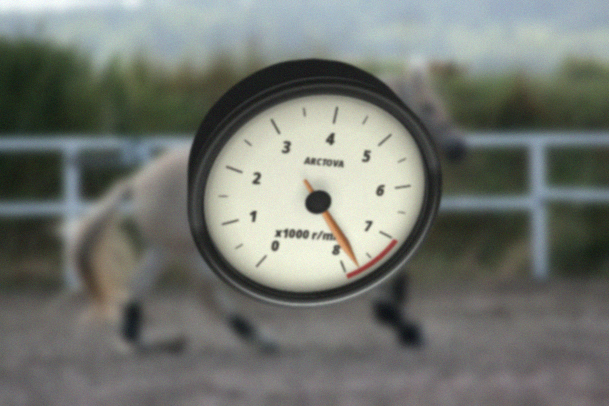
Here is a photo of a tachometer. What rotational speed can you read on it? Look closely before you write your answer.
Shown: 7750 rpm
